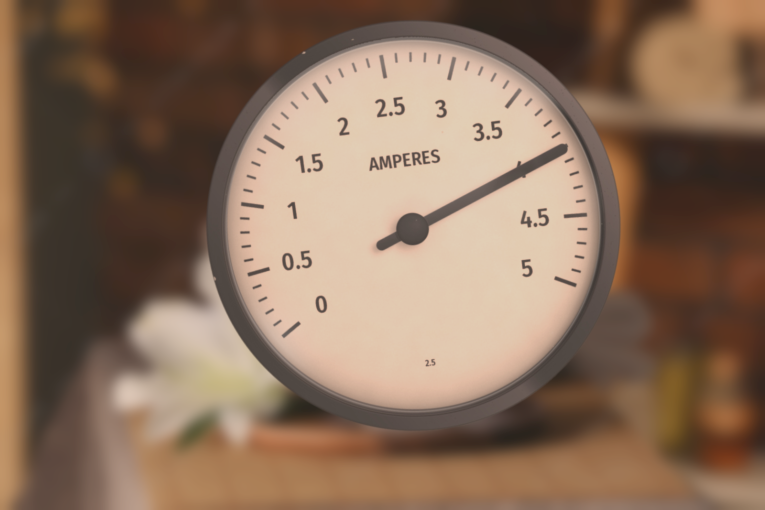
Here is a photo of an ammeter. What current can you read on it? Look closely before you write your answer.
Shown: 4 A
